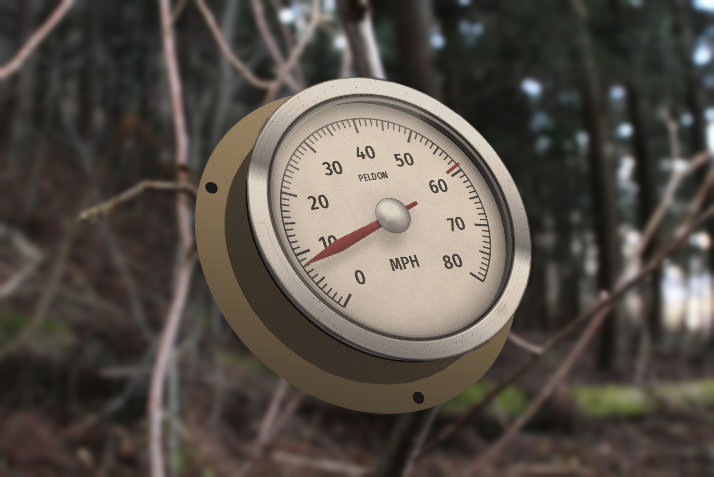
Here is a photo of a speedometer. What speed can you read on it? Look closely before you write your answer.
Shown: 8 mph
